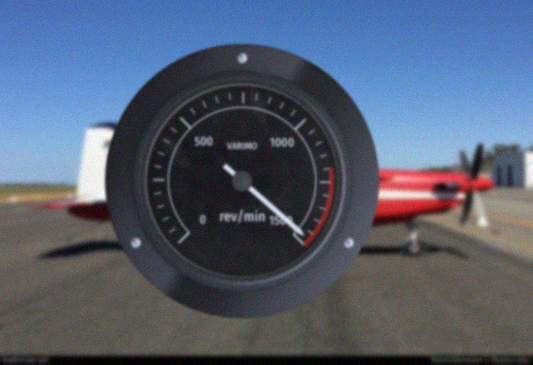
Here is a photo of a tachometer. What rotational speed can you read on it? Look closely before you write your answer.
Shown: 1475 rpm
